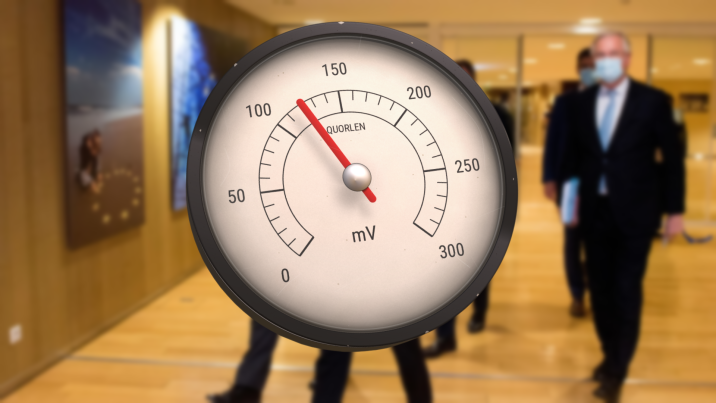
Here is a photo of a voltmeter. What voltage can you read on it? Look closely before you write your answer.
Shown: 120 mV
